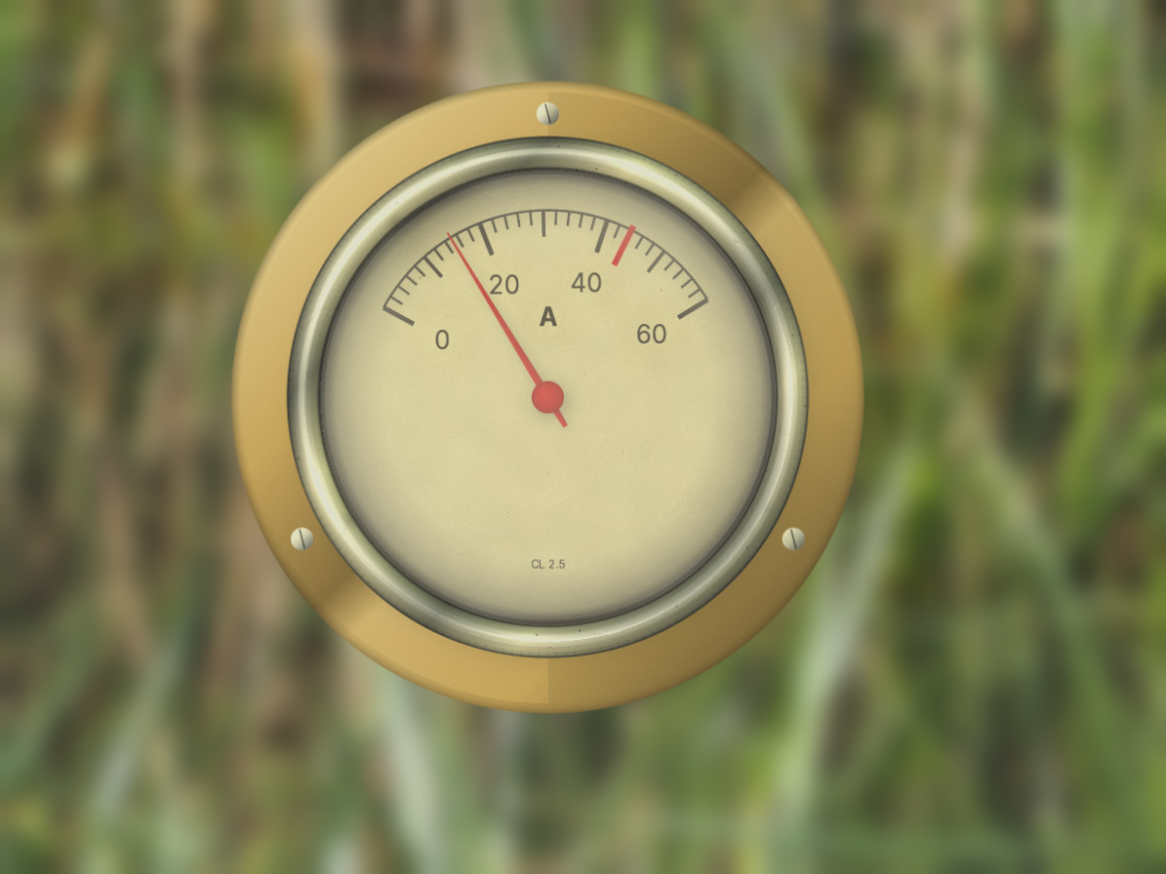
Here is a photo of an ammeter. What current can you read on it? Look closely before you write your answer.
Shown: 15 A
